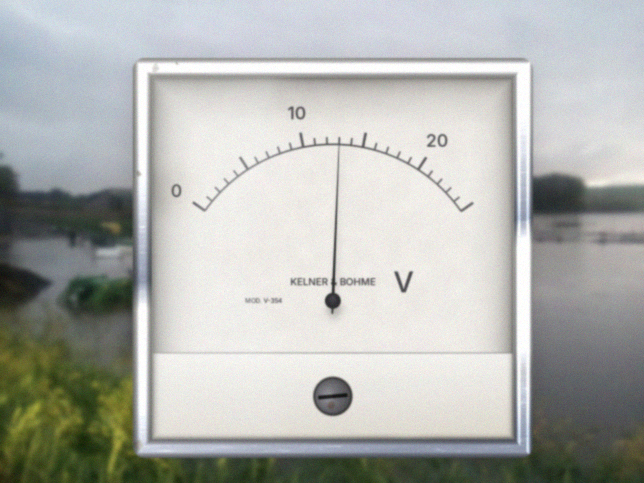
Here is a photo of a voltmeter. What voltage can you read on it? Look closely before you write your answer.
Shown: 13 V
